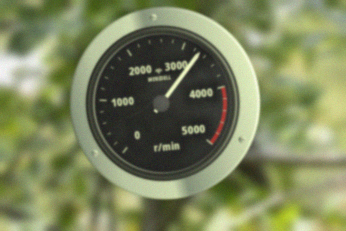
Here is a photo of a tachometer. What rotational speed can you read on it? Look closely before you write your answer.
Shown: 3300 rpm
